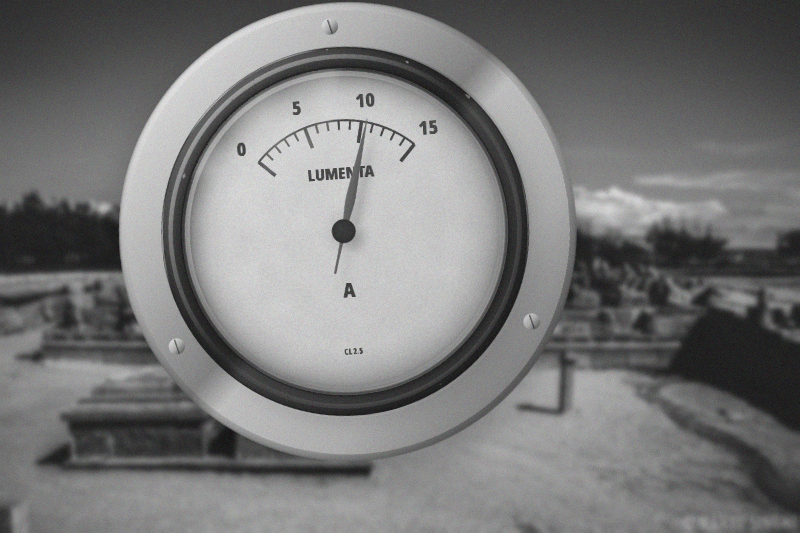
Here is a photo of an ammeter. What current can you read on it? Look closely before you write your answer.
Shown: 10.5 A
